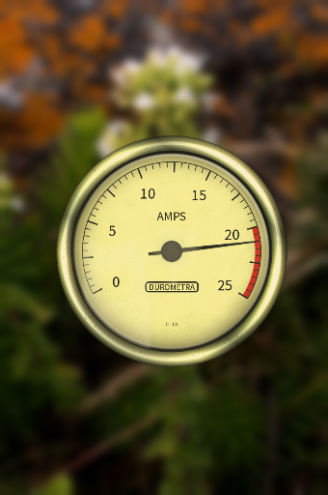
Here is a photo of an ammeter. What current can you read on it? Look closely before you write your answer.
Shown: 21 A
